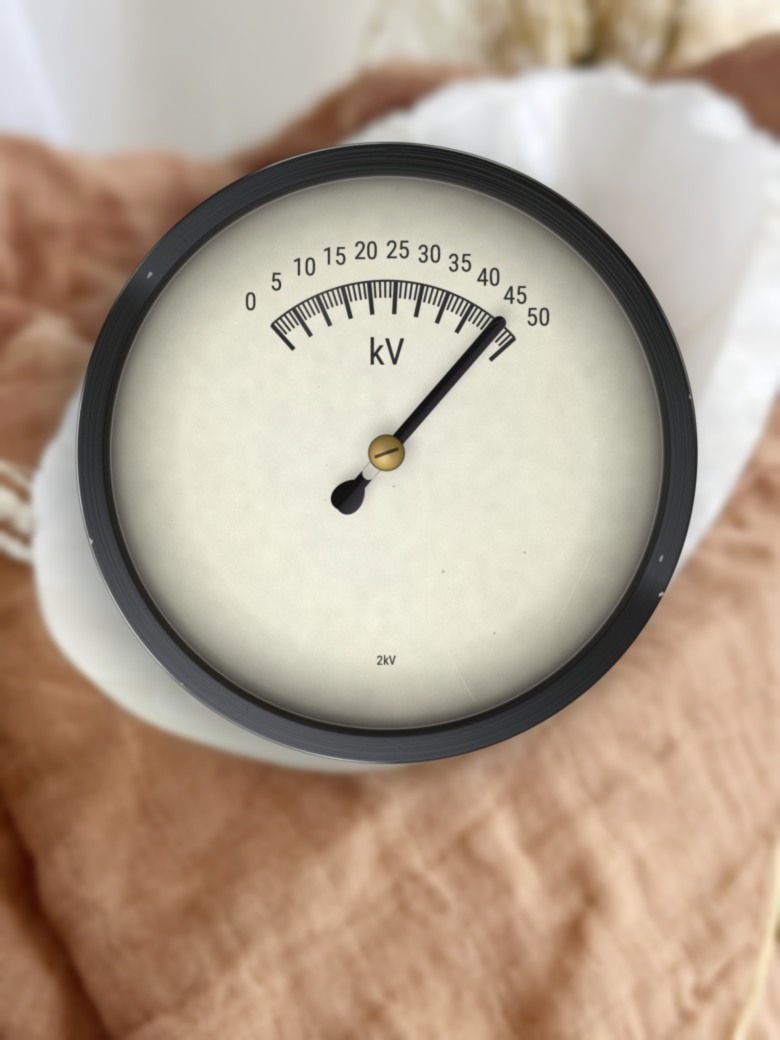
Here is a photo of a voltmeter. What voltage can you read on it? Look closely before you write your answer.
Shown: 46 kV
